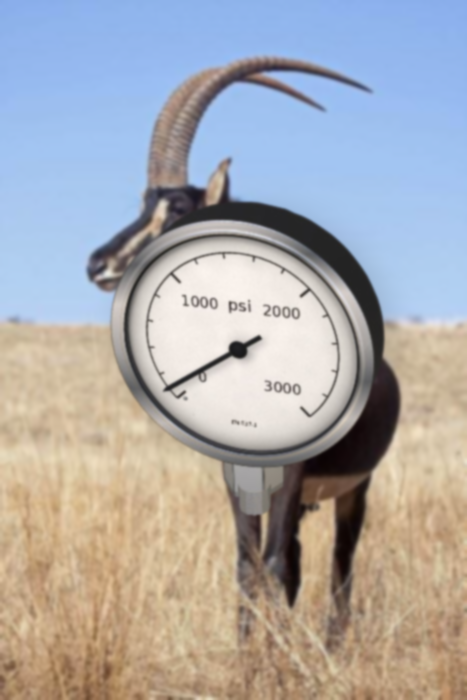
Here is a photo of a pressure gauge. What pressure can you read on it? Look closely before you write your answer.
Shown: 100 psi
